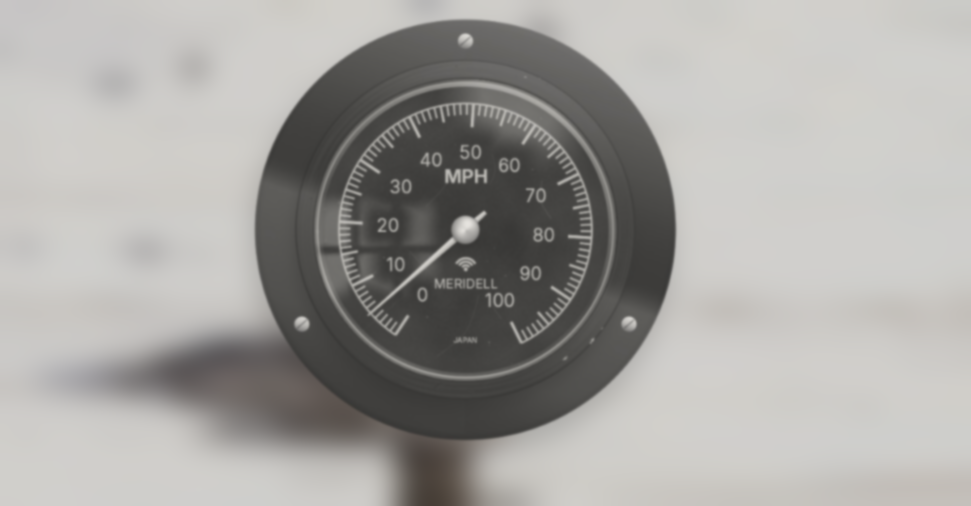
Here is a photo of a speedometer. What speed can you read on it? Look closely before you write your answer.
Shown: 5 mph
